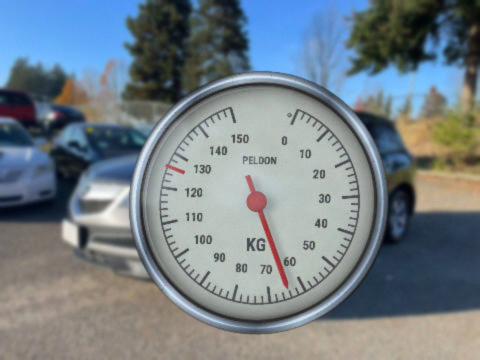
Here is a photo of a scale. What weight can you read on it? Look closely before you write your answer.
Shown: 64 kg
